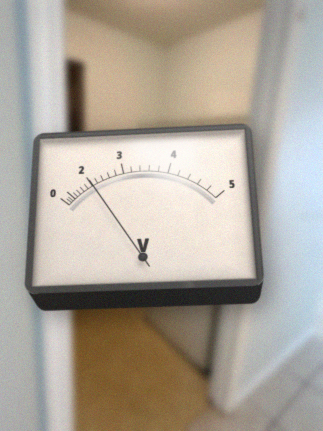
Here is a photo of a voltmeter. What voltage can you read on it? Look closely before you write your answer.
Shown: 2 V
